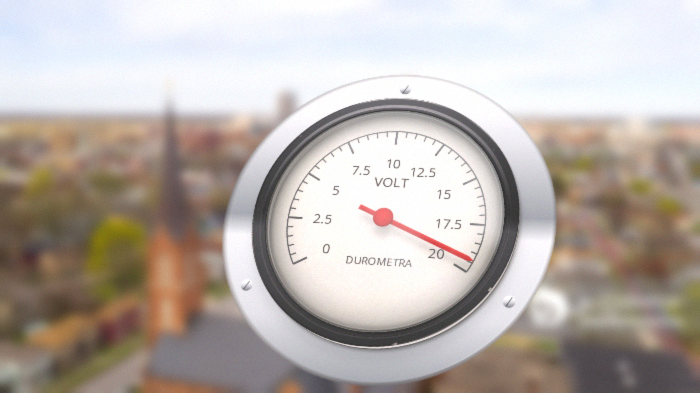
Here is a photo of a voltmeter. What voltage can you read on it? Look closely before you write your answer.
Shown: 19.5 V
